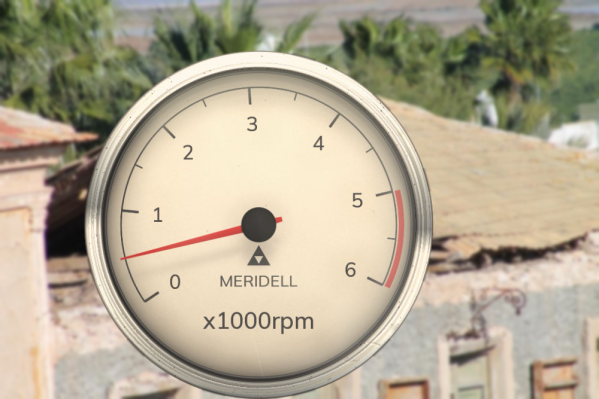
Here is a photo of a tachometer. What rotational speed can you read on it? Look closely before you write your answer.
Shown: 500 rpm
